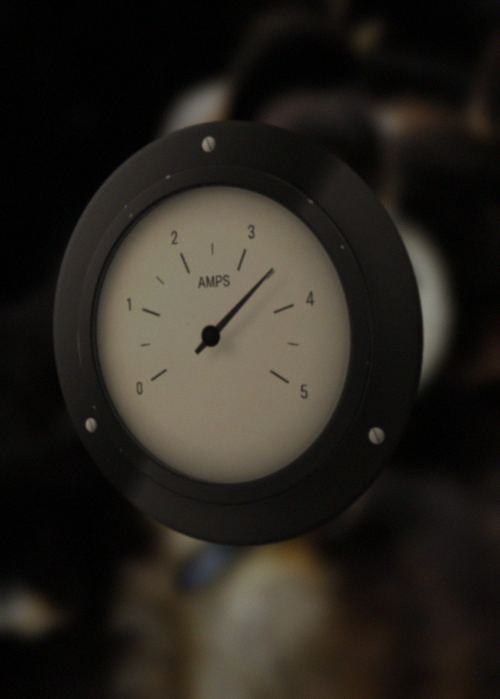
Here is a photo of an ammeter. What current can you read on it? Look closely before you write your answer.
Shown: 3.5 A
